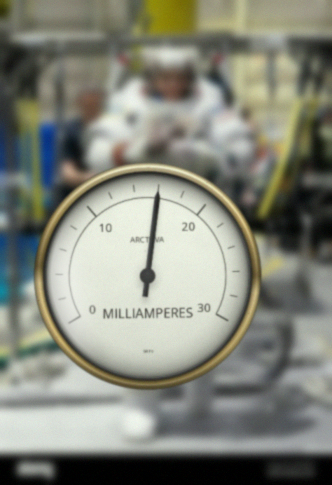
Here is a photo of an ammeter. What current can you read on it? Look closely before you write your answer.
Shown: 16 mA
